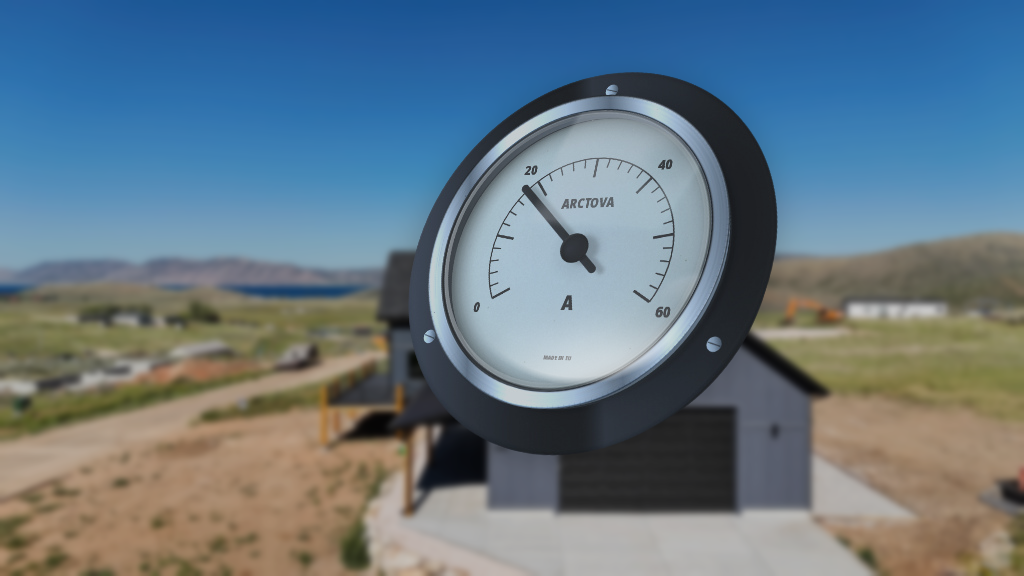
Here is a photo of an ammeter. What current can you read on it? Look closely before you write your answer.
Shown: 18 A
